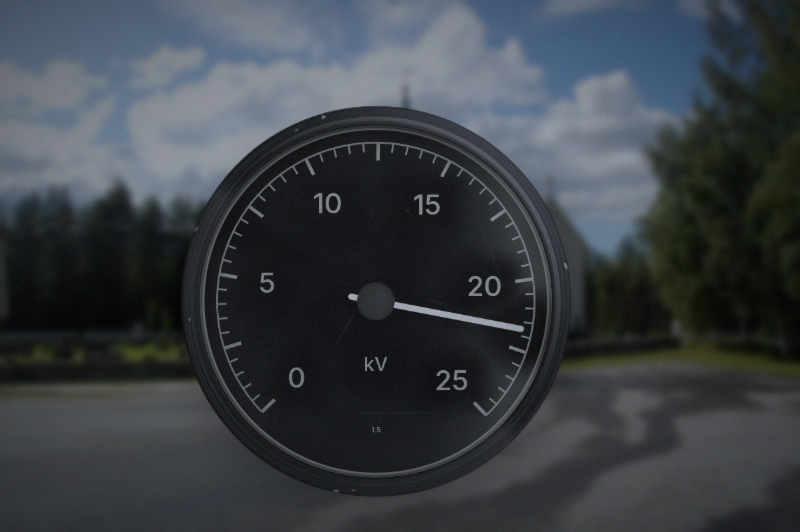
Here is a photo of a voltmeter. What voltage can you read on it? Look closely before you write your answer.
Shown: 21.75 kV
